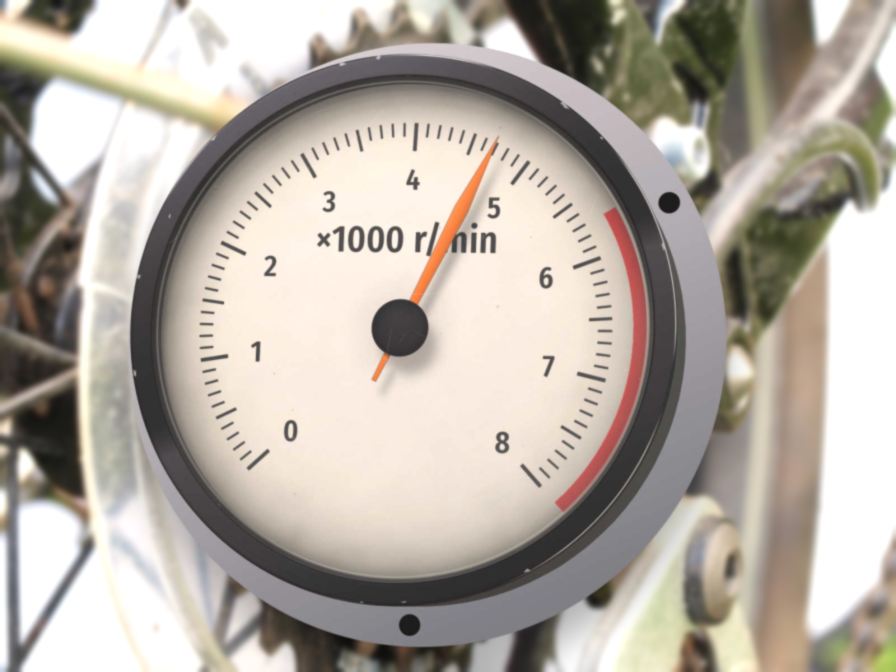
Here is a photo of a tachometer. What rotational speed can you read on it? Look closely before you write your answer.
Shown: 4700 rpm
